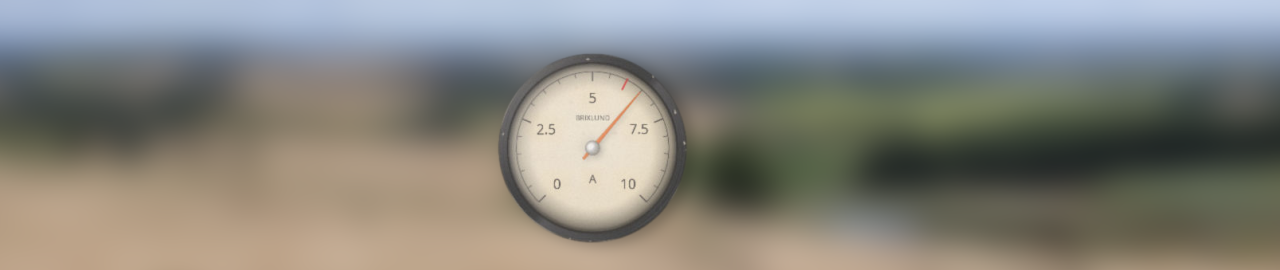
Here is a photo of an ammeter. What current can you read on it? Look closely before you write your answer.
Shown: 6.5 A
